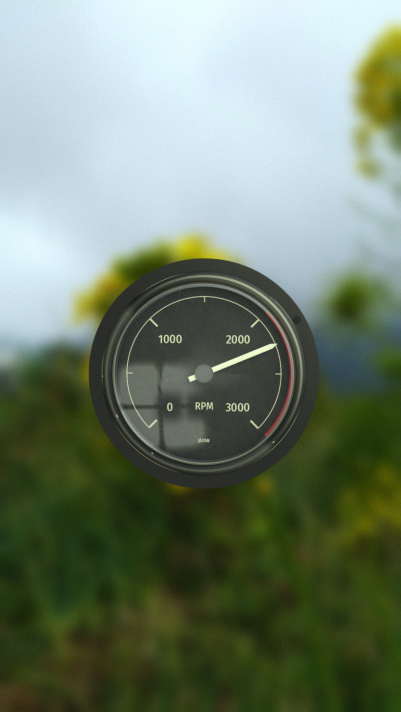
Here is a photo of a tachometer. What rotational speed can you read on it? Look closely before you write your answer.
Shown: 2250 rpm
